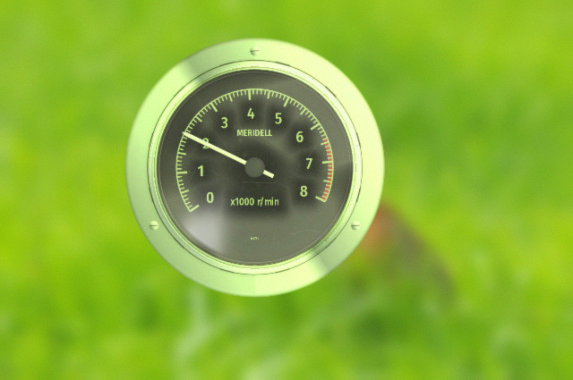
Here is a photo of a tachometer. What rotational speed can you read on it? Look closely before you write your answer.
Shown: 2000 rpm
